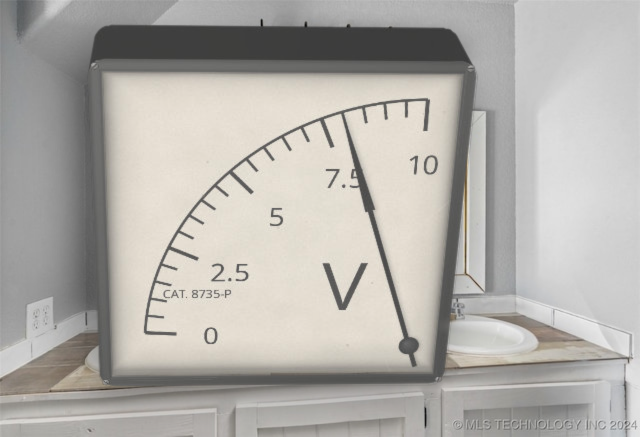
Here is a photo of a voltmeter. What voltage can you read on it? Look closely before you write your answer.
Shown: 8 V
